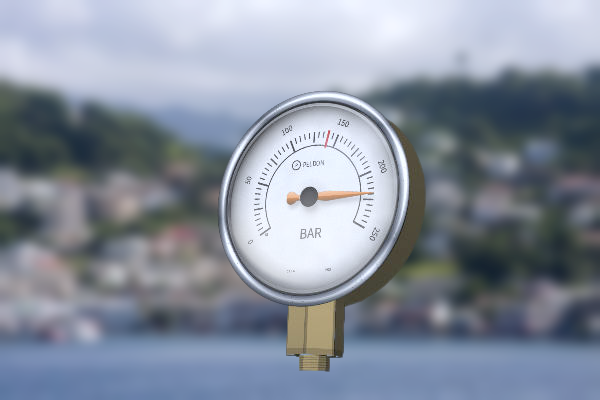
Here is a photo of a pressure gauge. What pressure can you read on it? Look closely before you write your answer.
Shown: 220 bar
